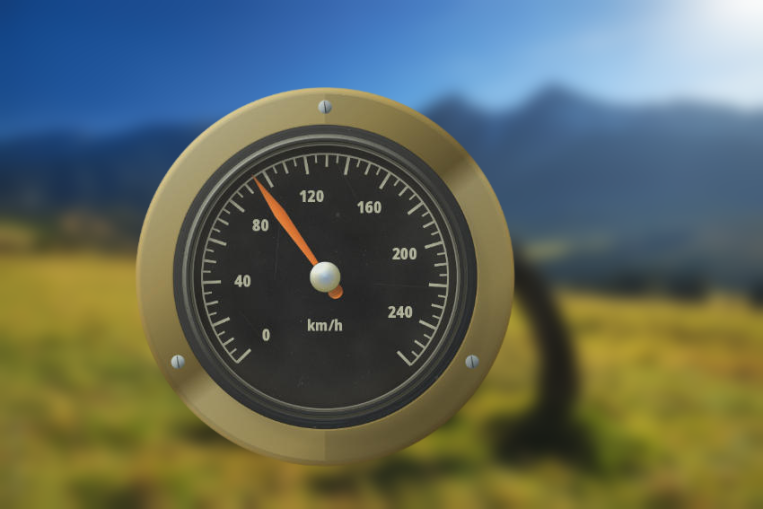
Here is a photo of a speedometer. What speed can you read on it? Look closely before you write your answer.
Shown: 95 km/h
